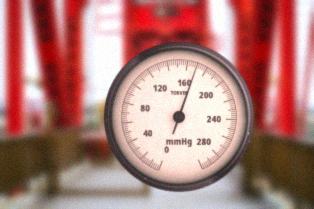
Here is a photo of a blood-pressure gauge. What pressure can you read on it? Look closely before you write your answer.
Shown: 170 mmHg
